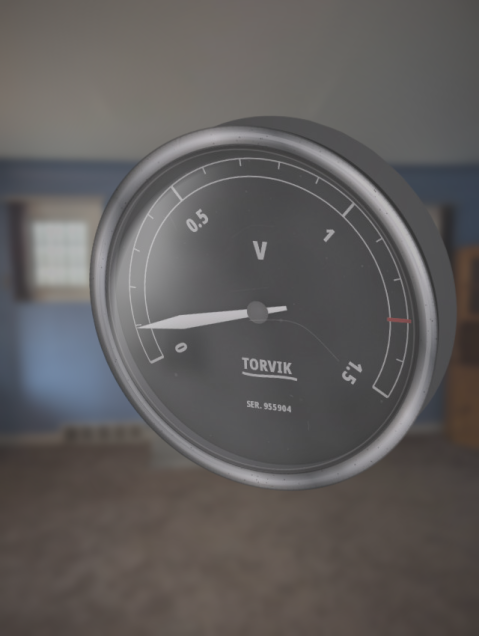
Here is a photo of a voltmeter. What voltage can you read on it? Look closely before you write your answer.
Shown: 0.1 V
